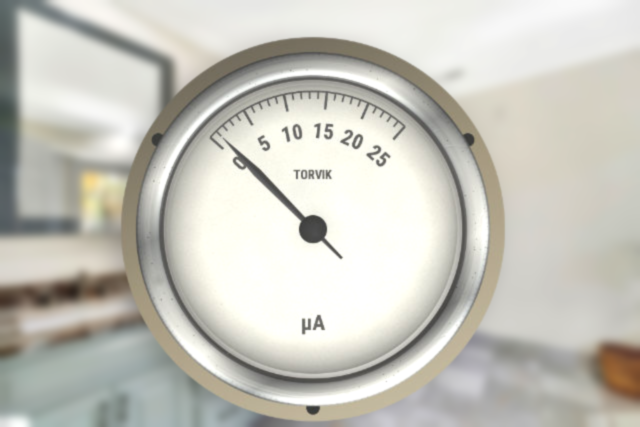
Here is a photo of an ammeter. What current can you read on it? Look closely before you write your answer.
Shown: 1 µA
